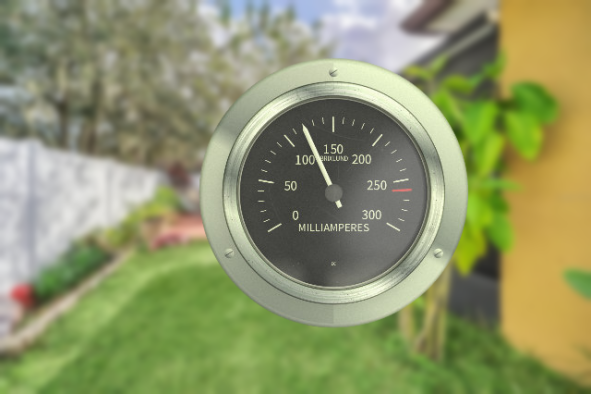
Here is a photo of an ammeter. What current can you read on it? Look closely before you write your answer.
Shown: 120 mA
